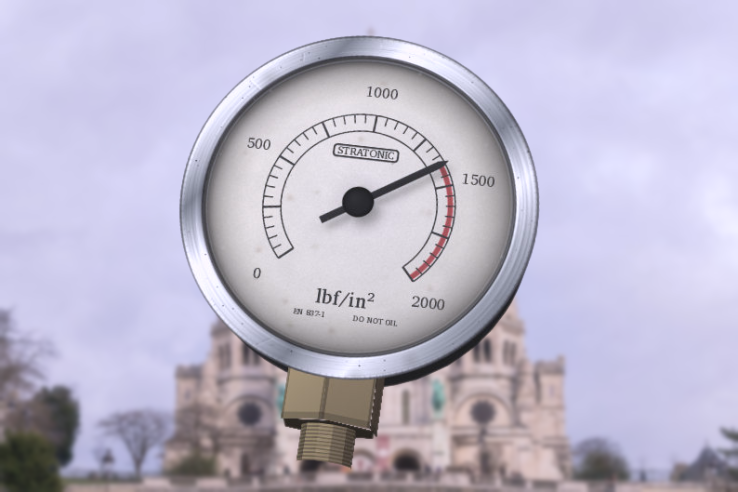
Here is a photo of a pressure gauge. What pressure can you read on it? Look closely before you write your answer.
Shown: 1400 psi
